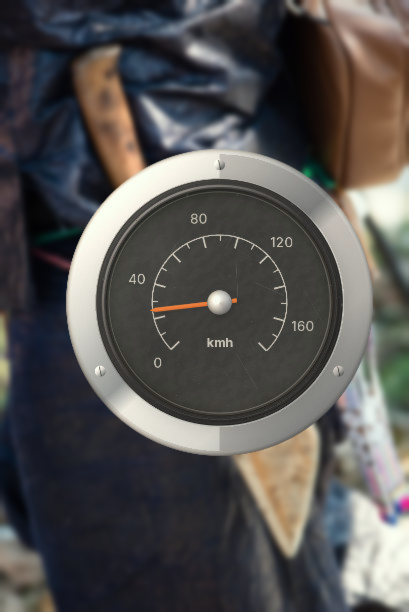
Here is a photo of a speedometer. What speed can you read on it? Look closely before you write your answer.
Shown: 25 km/h
